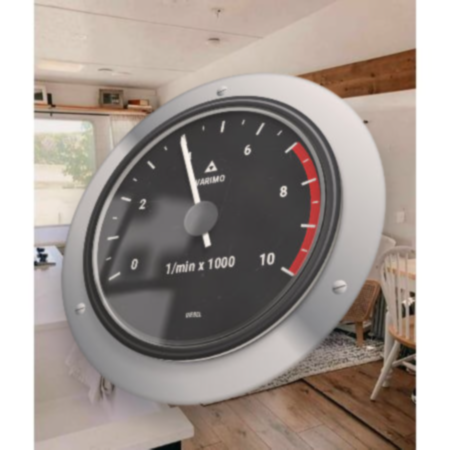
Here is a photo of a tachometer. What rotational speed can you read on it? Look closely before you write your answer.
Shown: 4000 rpm
